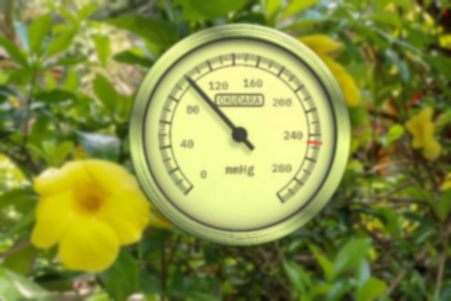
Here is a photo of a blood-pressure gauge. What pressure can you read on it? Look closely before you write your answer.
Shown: 100 mmHg
